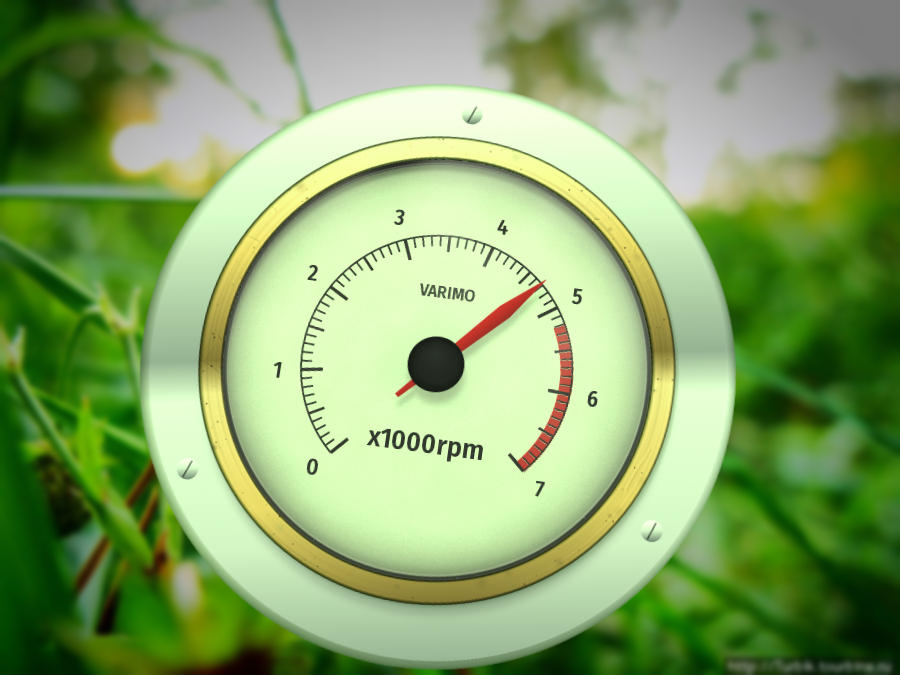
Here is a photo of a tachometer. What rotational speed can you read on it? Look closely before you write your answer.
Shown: 4700 rpm
